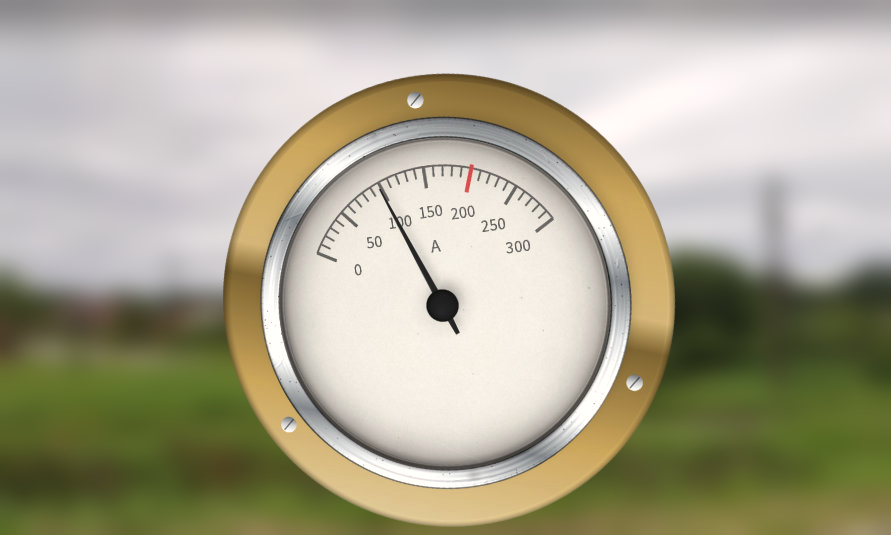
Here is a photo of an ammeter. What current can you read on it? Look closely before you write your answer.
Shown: 100 A
